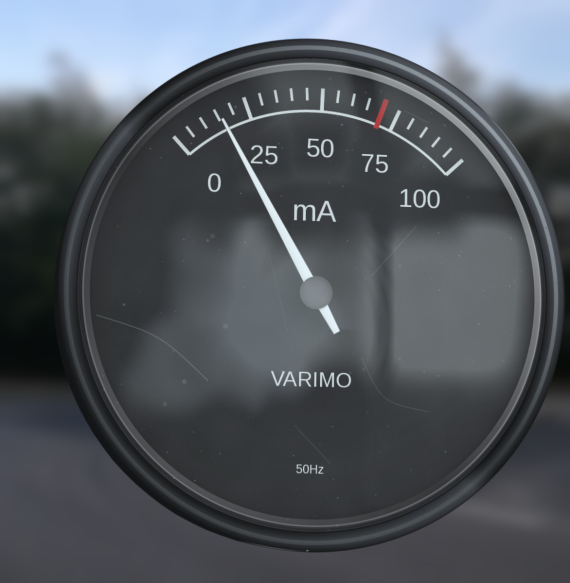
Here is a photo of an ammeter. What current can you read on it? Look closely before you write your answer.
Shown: 15 mA
